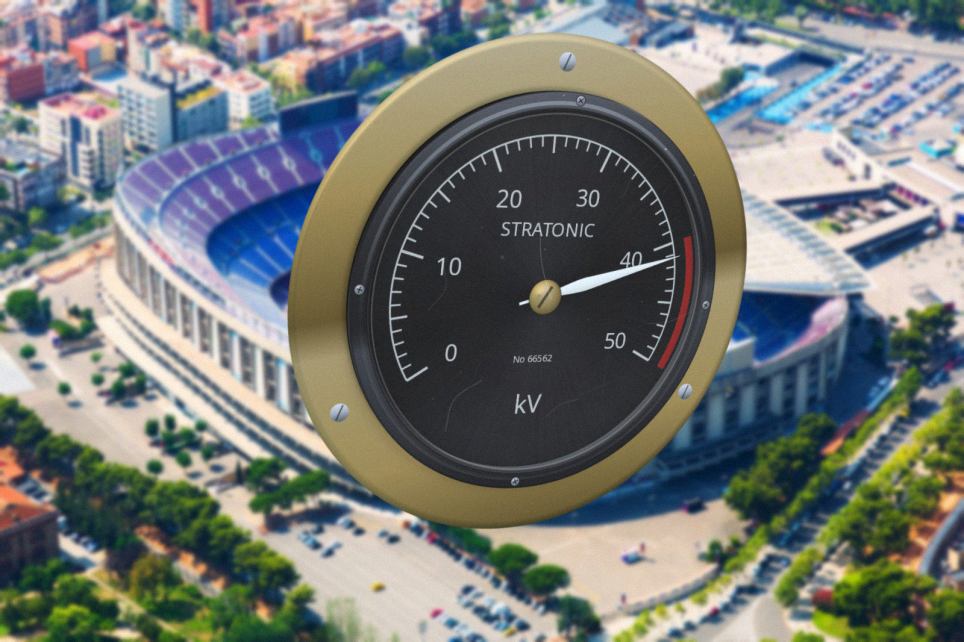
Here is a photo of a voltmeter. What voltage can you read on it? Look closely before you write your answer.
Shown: 41 kV
